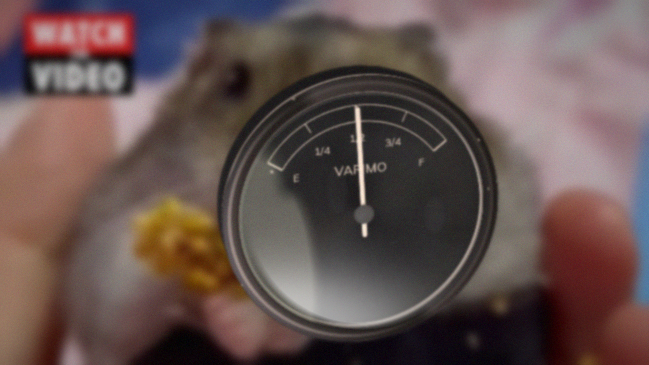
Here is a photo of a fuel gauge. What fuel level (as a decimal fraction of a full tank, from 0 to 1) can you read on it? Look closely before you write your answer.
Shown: 0.5
